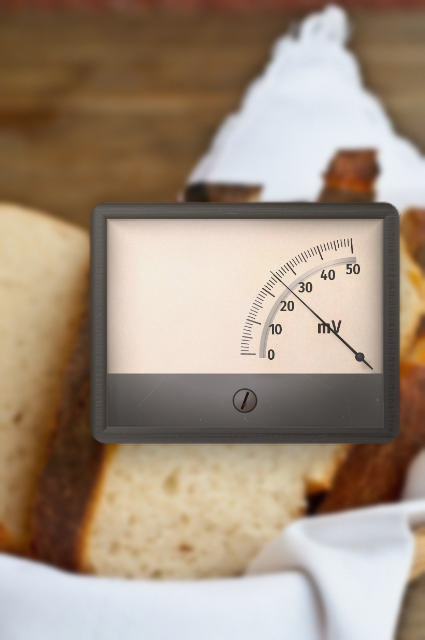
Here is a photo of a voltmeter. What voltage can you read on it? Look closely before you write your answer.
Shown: 25 mV
